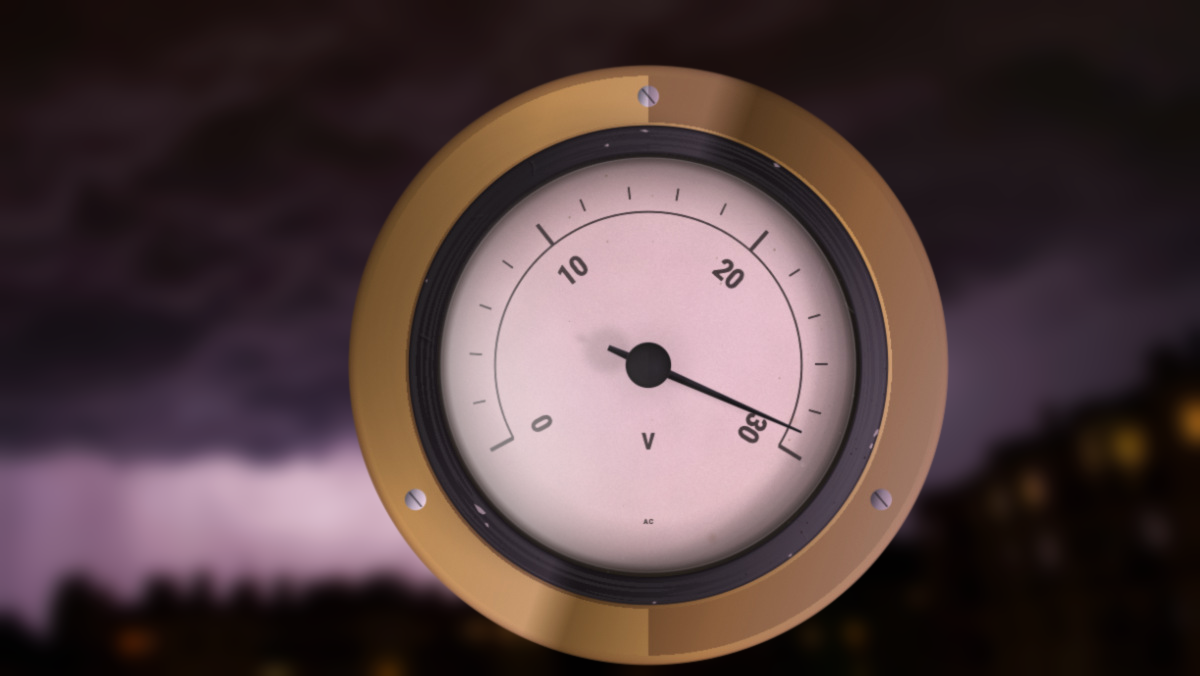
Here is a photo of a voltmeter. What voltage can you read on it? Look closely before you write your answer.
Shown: 29 V
